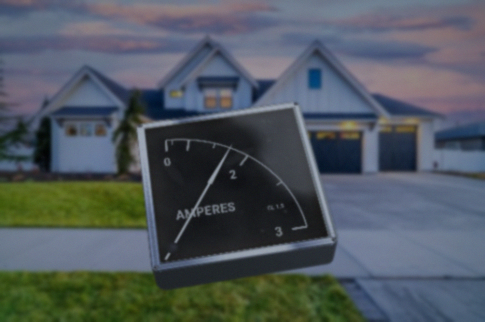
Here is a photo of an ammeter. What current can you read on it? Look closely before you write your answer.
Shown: 1.75 A
